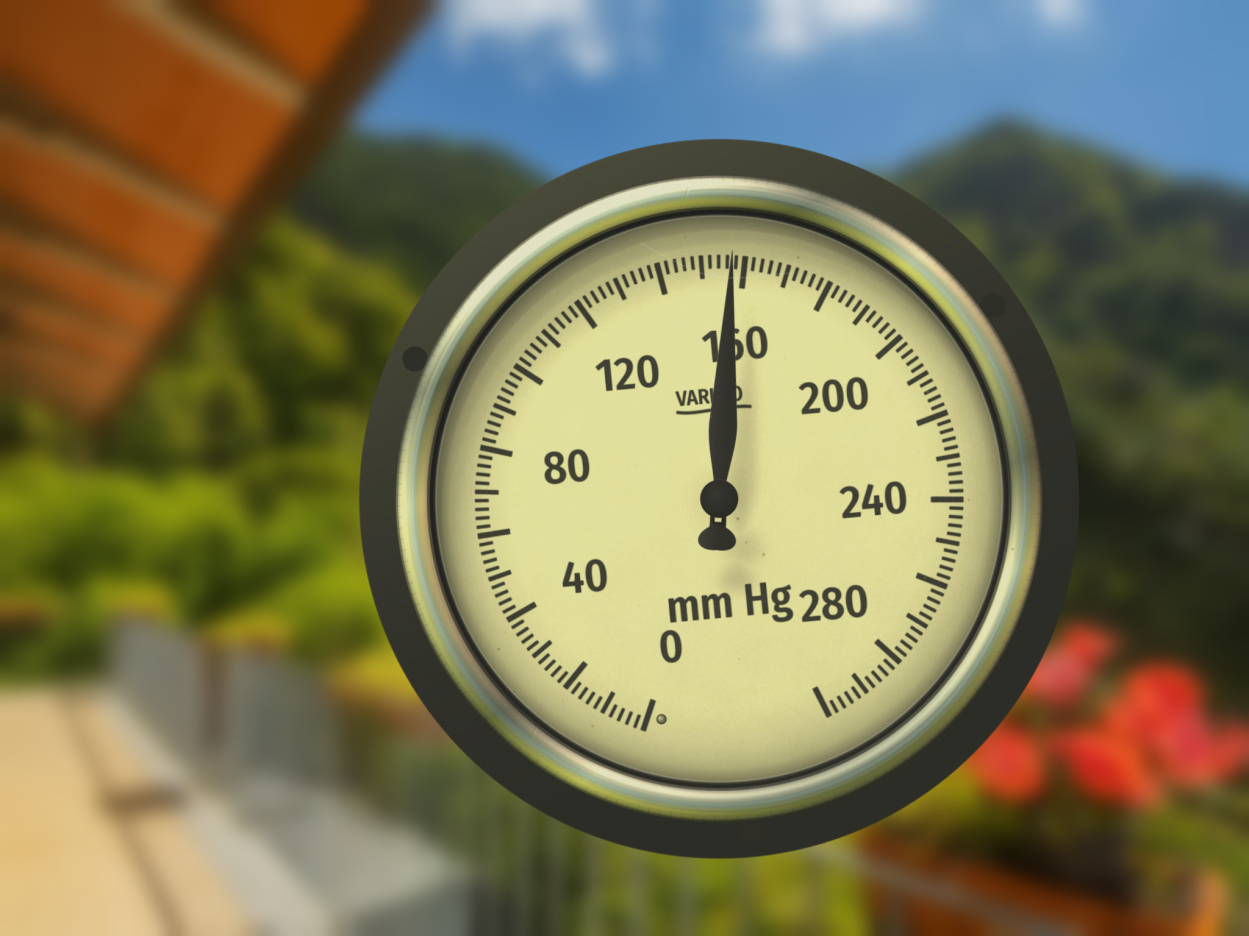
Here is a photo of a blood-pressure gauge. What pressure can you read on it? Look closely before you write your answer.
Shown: 157 mmHg
